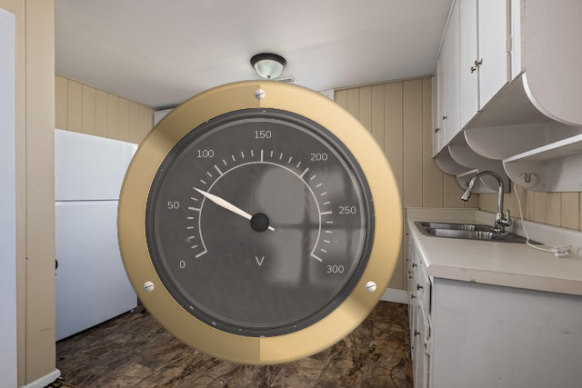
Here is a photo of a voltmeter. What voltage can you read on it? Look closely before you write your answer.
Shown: 70 V
